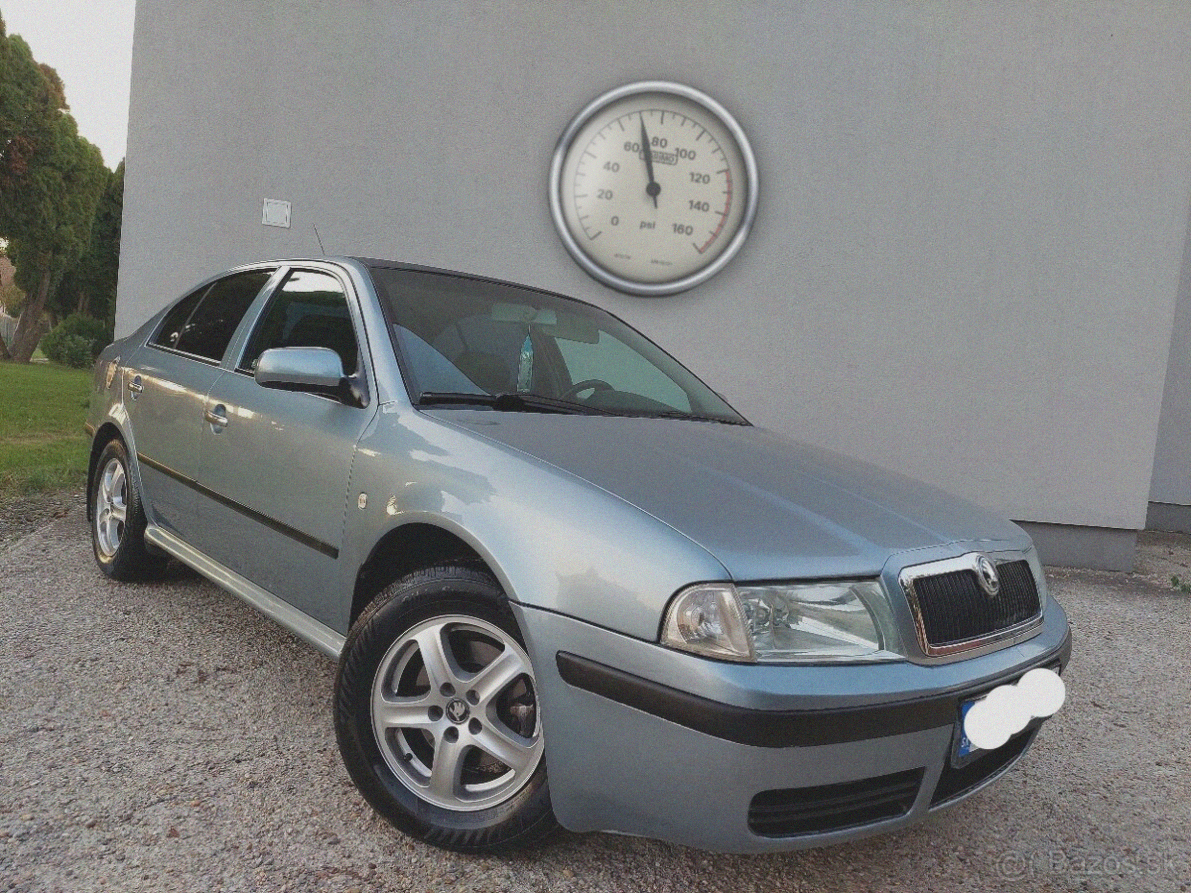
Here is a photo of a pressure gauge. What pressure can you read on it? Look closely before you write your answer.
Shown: 70 psi
